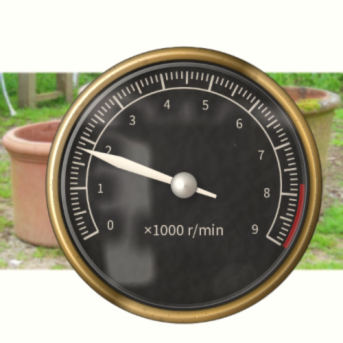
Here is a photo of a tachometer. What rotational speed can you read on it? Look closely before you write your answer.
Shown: 1800 rpm
